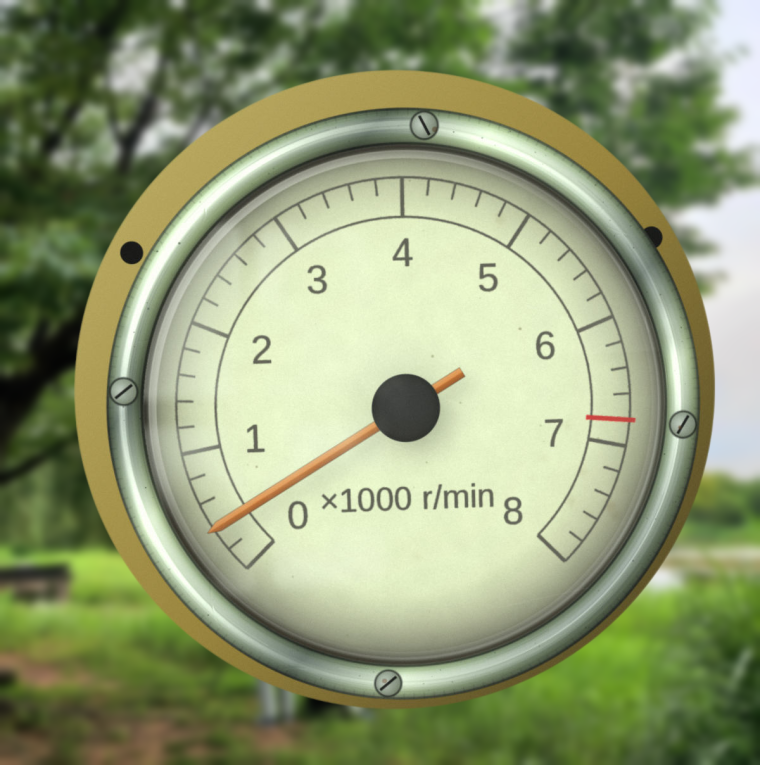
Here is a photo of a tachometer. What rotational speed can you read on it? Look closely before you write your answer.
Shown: 400 rpm
